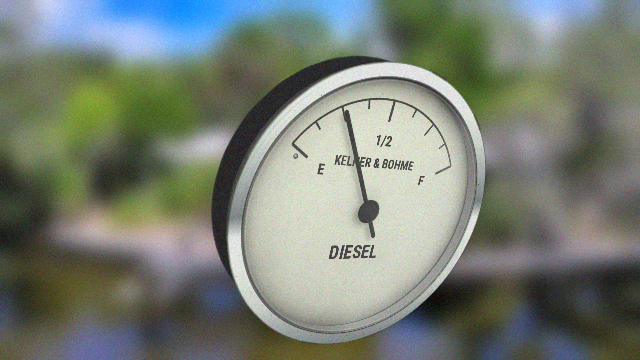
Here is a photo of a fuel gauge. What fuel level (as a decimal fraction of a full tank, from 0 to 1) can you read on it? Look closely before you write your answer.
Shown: 0.25
